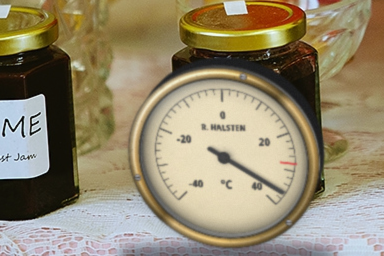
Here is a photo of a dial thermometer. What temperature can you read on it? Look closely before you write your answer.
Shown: 36 °C
